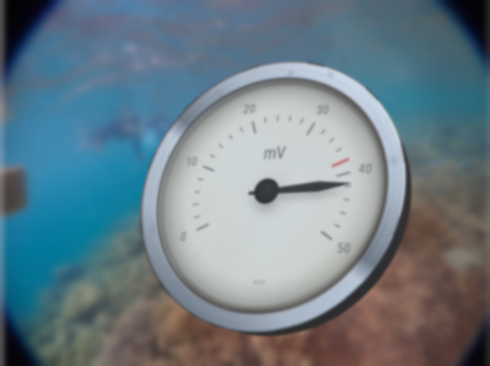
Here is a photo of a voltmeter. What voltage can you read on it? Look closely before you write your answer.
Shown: 42 mV
